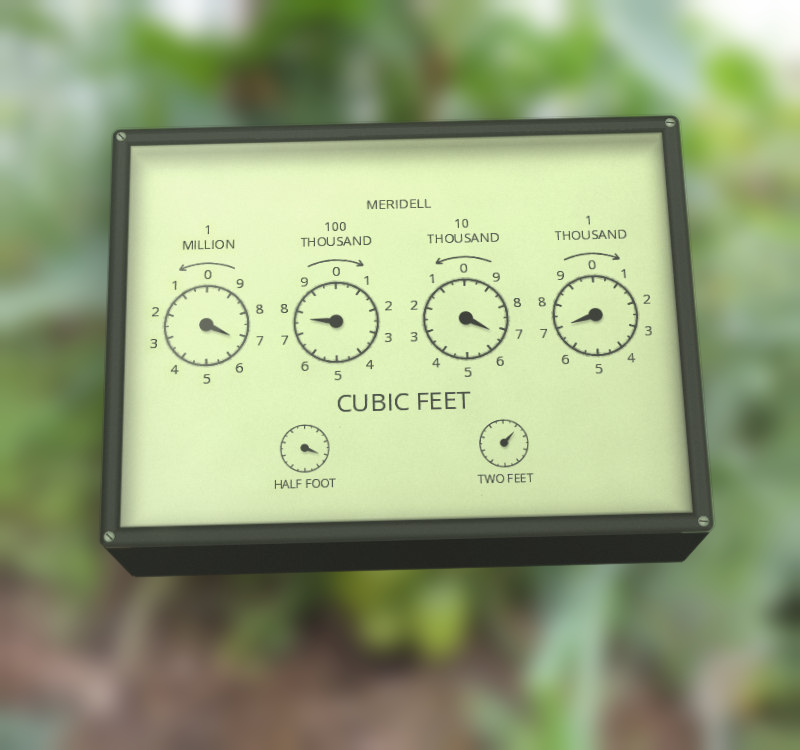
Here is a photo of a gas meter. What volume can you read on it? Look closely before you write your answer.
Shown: 676700 ft³
